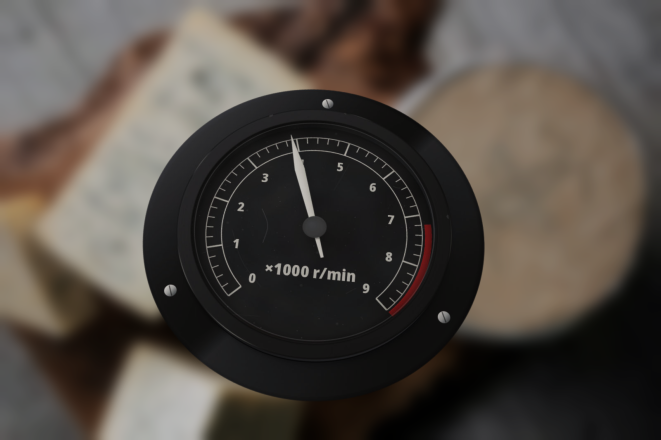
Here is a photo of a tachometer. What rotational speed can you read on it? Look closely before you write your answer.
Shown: 3900 rpm
